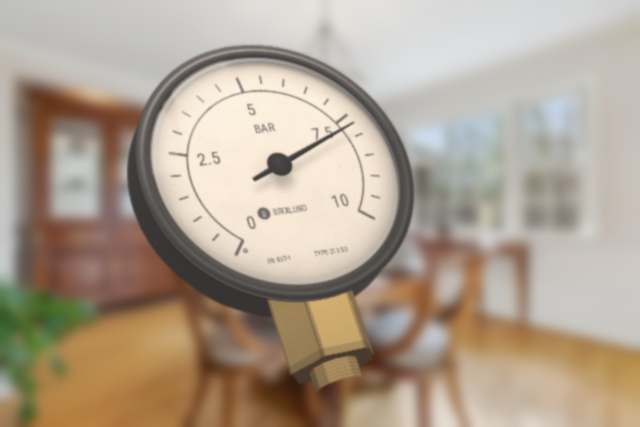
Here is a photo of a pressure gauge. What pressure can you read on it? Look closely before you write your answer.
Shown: 7.75 bar
